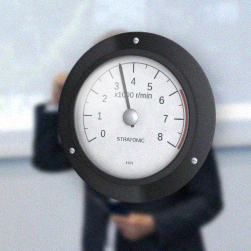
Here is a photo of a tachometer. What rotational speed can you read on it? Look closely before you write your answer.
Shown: 3500 rpm
